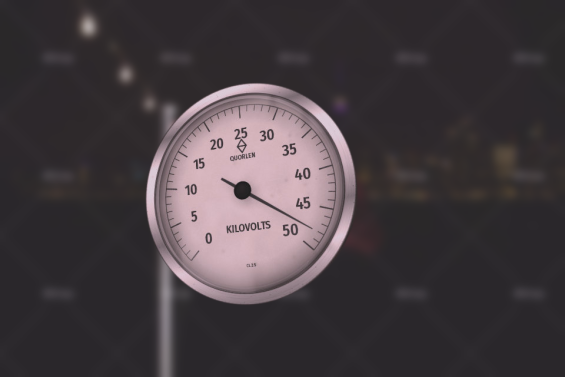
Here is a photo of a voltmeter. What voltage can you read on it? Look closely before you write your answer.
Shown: 48 kV
